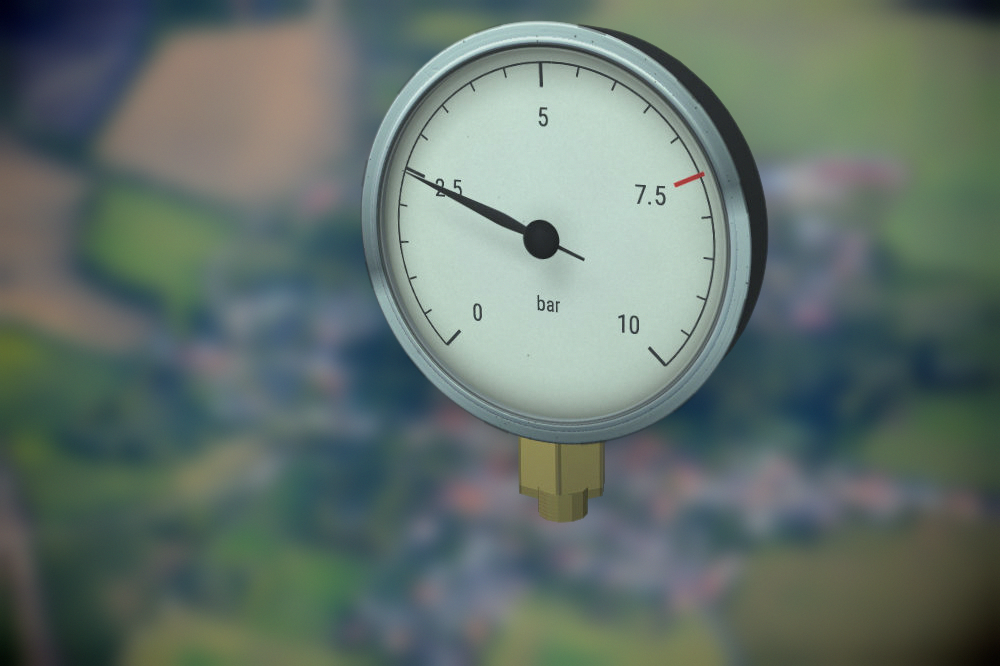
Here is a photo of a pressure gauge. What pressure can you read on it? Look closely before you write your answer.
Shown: 2.5 bar
